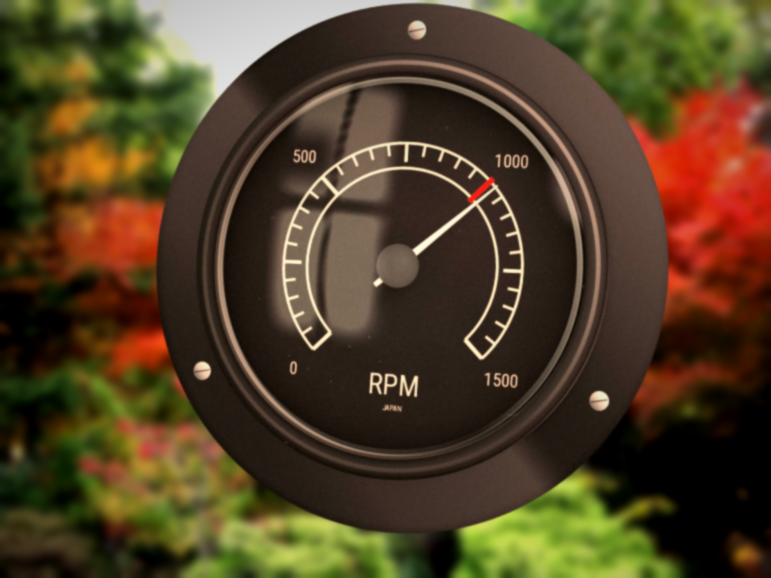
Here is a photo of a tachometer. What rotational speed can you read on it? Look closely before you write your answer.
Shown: 1025 rpm
